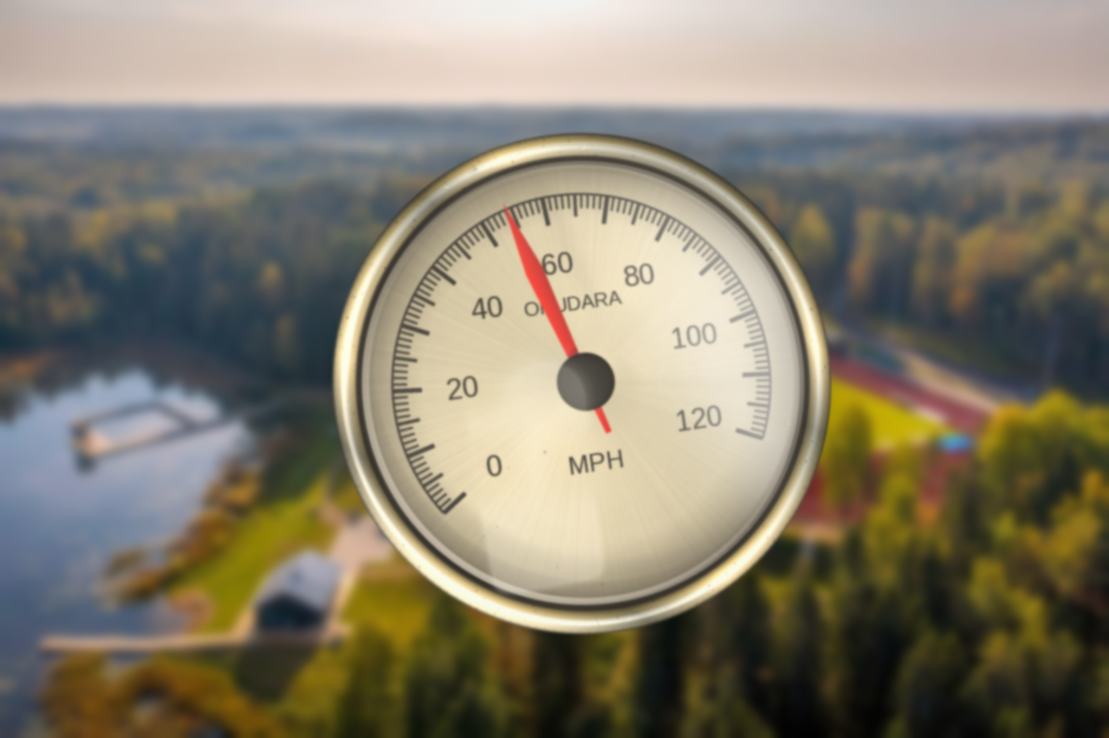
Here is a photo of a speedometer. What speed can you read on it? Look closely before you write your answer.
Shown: 54 mph
